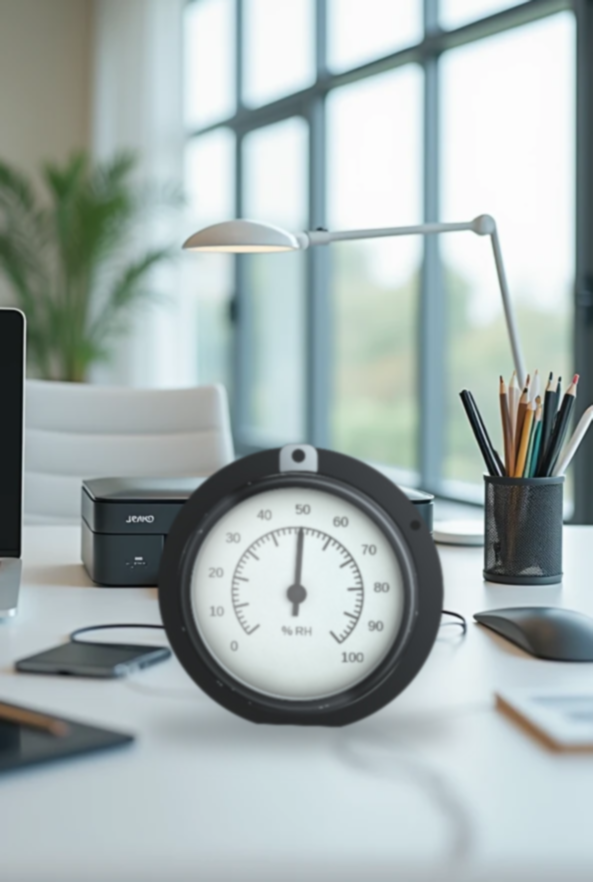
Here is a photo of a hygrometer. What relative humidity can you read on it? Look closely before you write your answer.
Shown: 50 %
